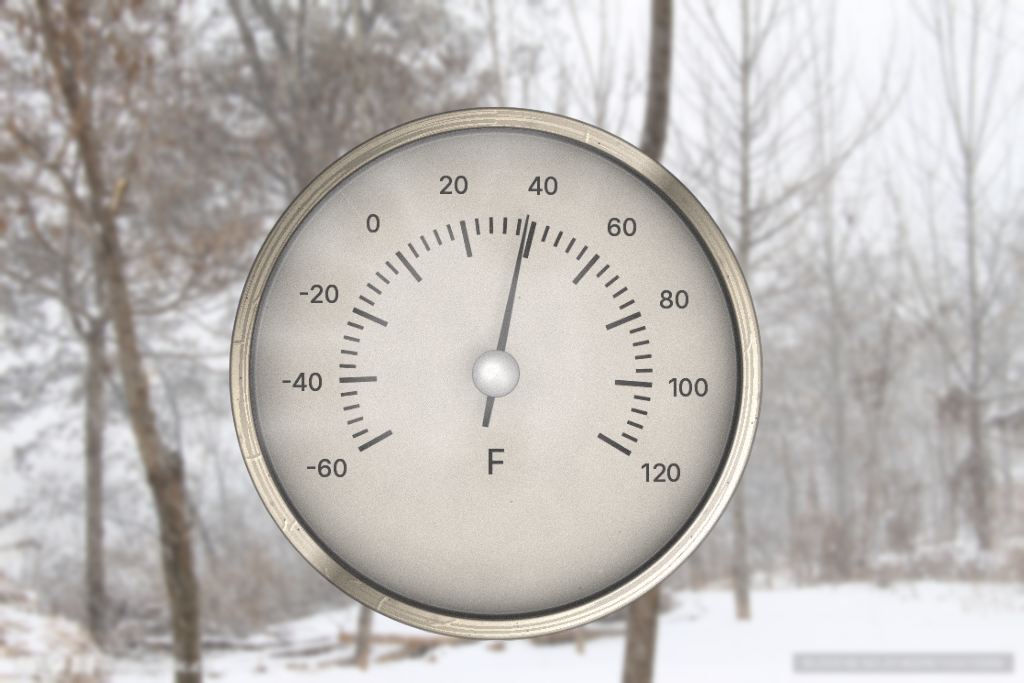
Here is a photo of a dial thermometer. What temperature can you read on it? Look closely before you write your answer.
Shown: 38 °F
